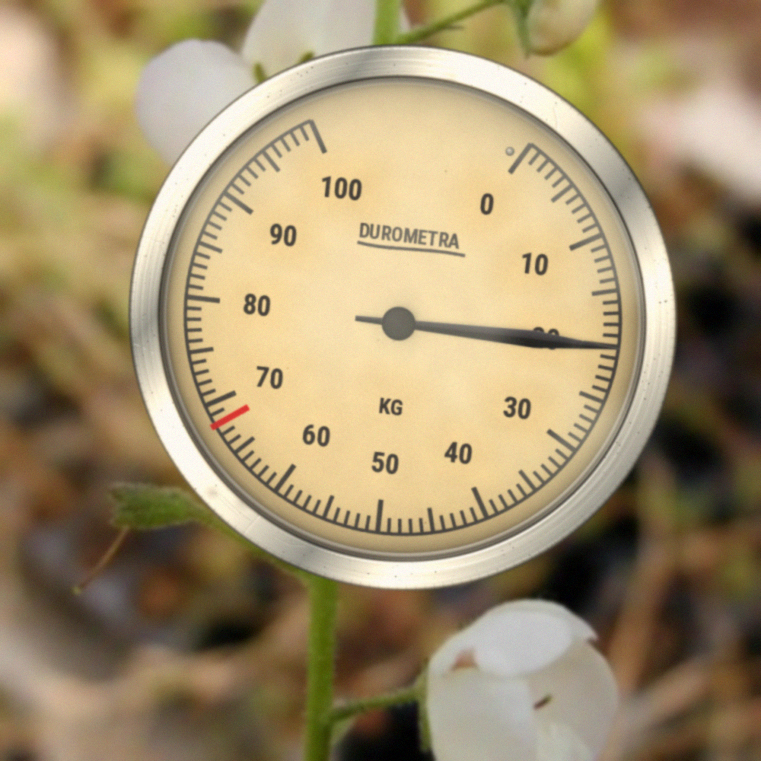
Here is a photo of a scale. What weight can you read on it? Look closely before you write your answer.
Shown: 20 kg
